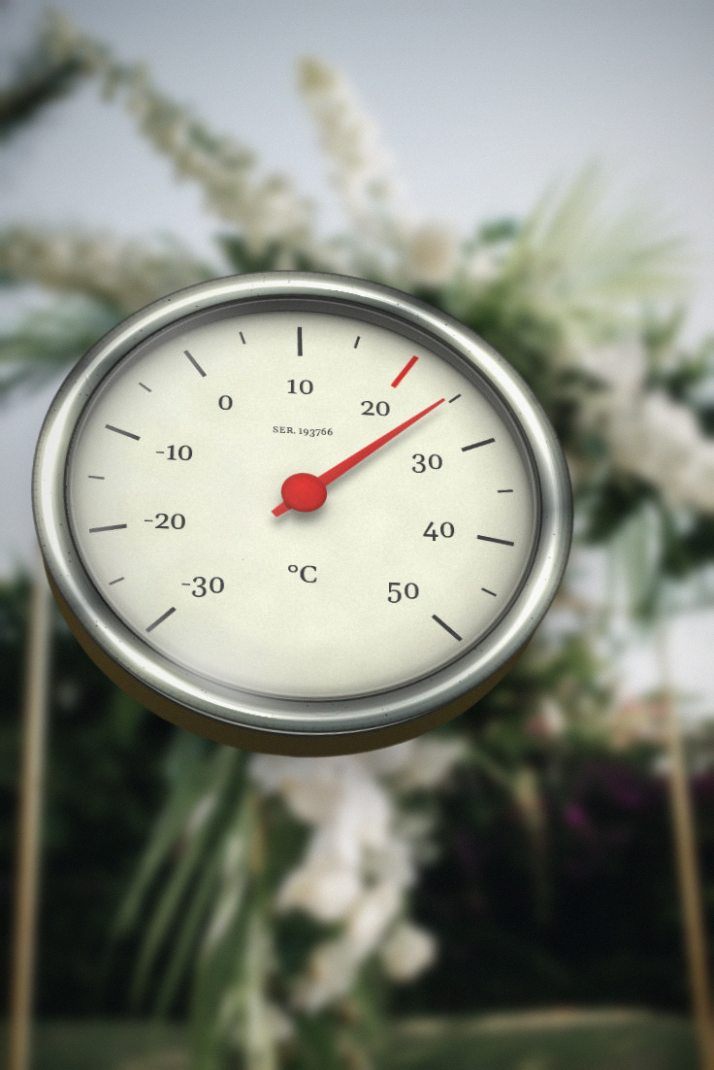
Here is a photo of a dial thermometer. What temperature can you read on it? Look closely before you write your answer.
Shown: 25 °C
